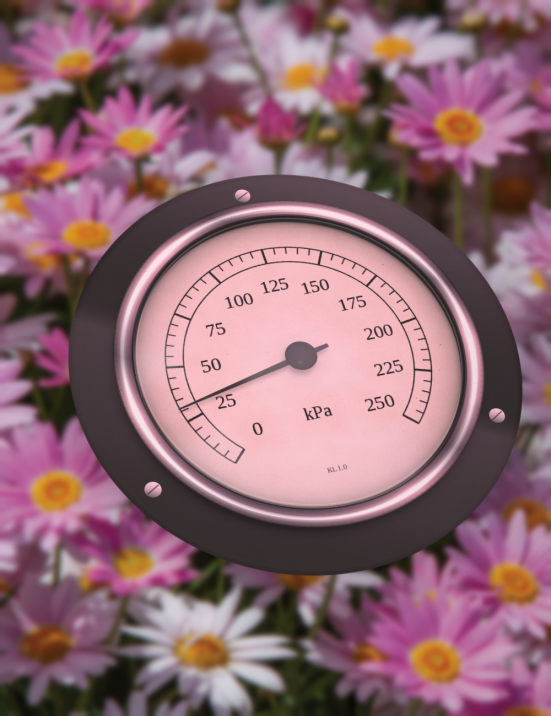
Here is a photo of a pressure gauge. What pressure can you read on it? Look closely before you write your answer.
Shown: 30 kPa
